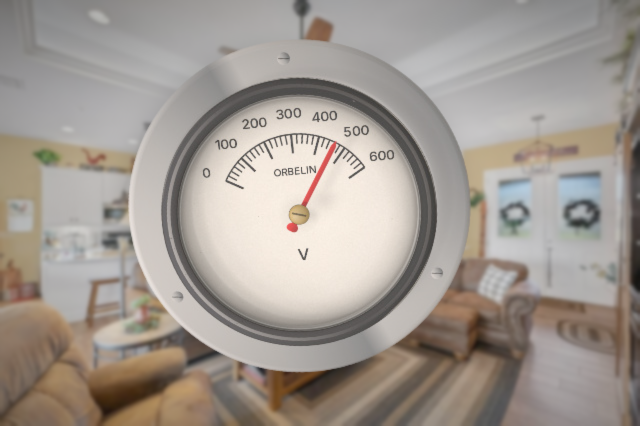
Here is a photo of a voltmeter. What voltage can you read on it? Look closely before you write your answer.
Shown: 460 V
